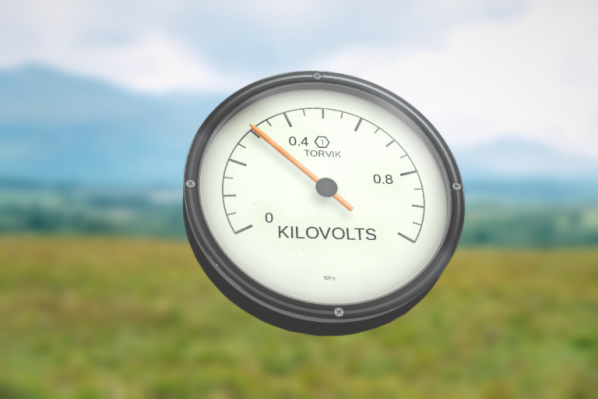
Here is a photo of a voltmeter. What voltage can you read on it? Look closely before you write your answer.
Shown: 0.3 kV
